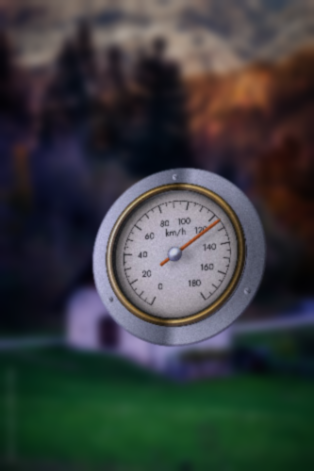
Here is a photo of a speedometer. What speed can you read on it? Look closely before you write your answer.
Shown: 125 km/h
